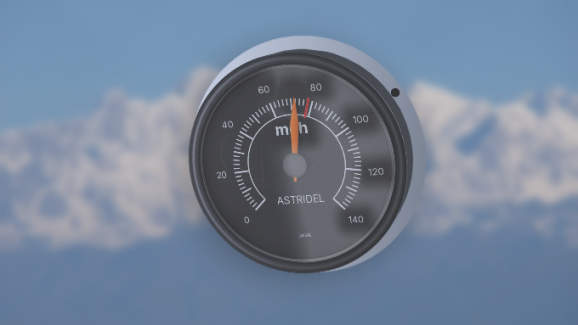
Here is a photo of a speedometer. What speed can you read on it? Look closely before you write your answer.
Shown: 72 mph
